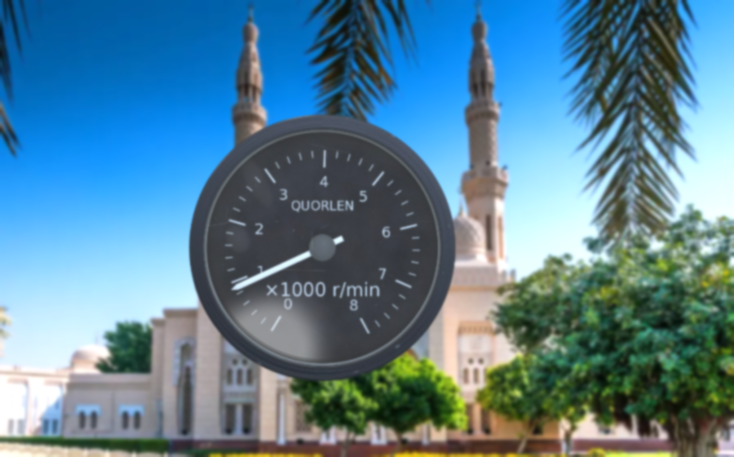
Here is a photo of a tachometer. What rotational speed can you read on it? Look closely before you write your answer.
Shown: 900 rpm
